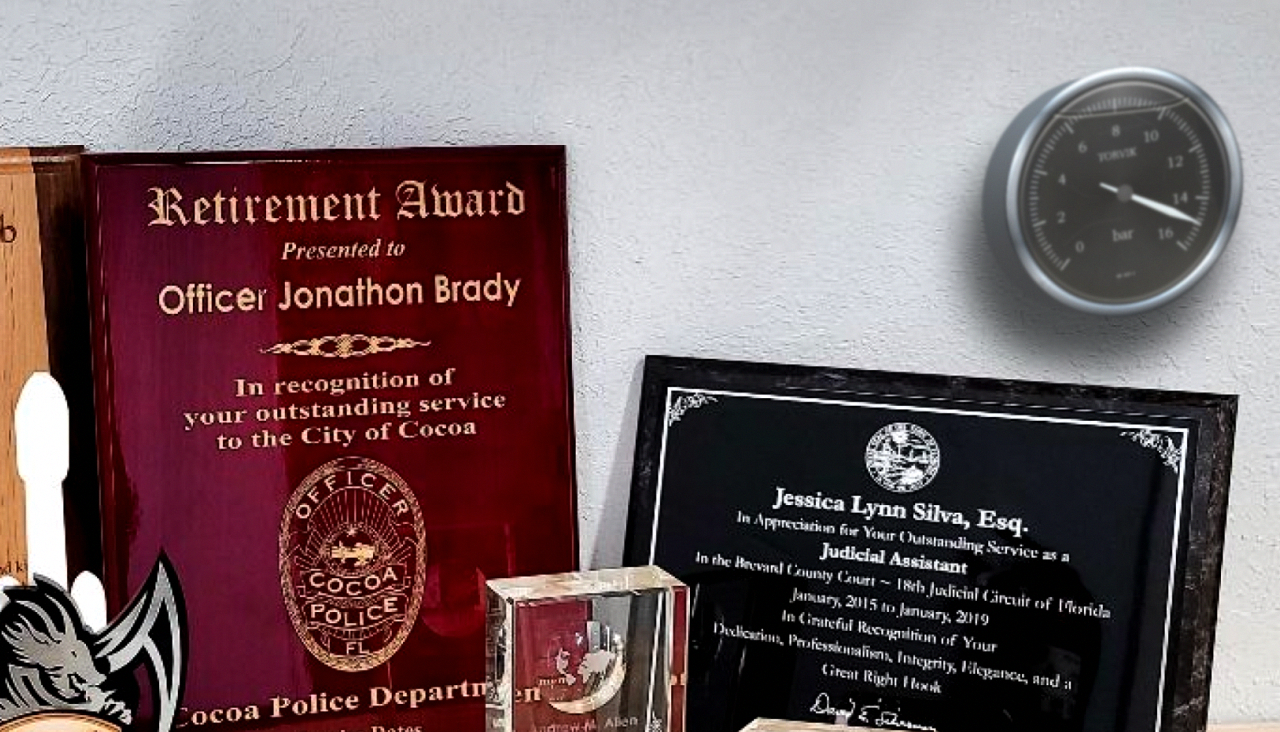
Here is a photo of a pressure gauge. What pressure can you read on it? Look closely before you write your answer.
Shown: 15 bar
